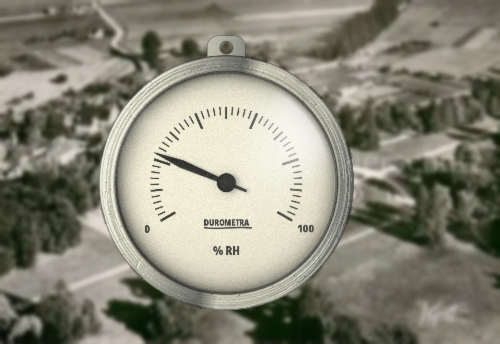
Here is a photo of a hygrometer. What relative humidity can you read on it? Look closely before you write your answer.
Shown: 22 %
